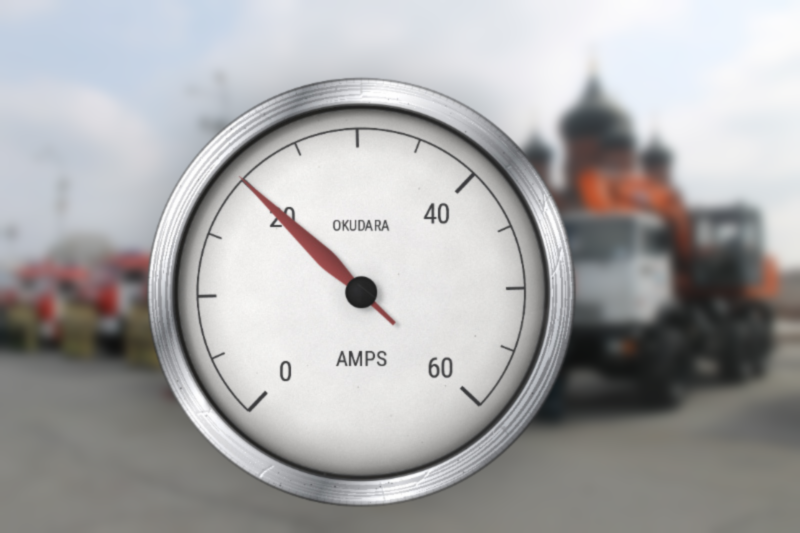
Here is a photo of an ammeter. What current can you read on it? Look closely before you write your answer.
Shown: 20 A
